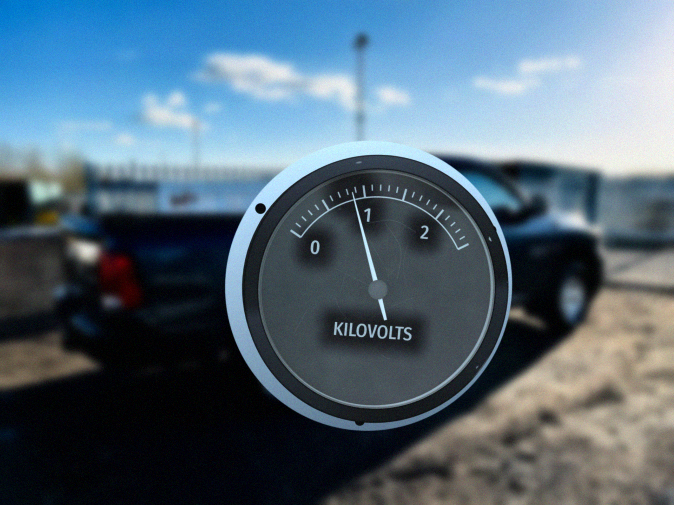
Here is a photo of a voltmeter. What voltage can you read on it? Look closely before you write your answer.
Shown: 0.85 kV
